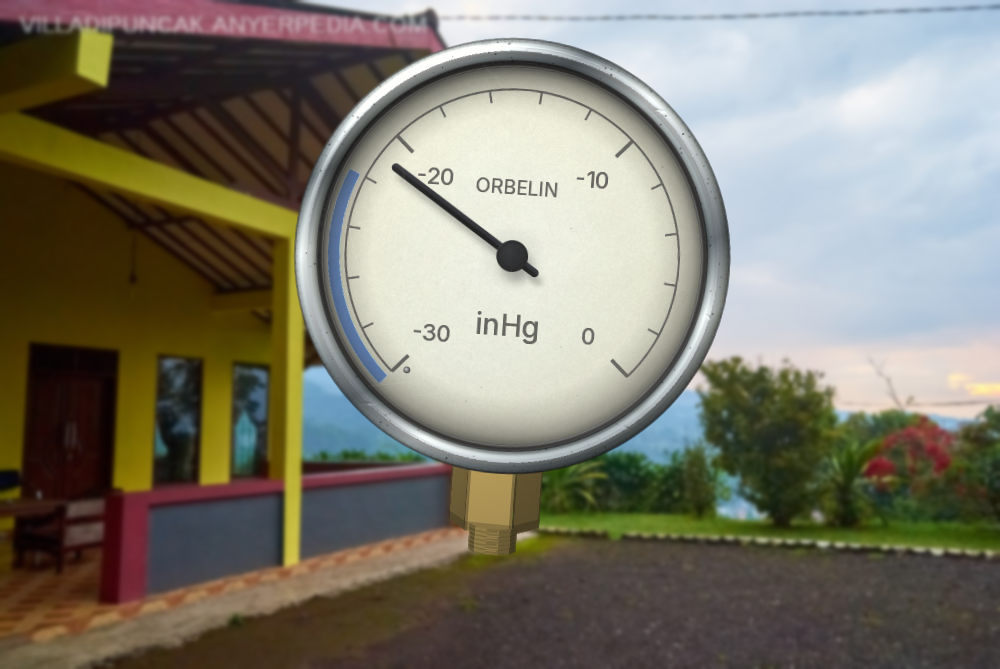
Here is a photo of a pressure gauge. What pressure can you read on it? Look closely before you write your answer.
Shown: -21 inHg
